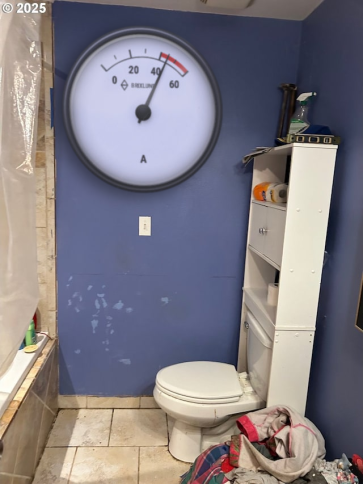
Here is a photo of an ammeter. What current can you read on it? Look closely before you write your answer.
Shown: 45 A
